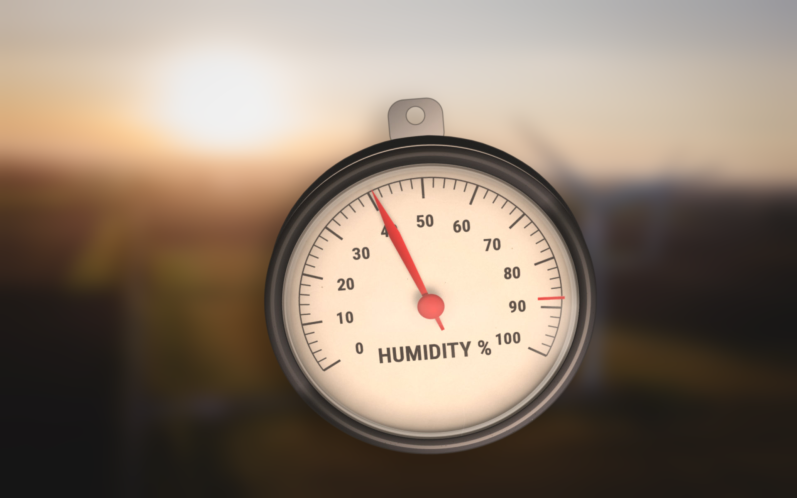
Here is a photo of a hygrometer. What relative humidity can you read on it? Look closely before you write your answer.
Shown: 41 %
